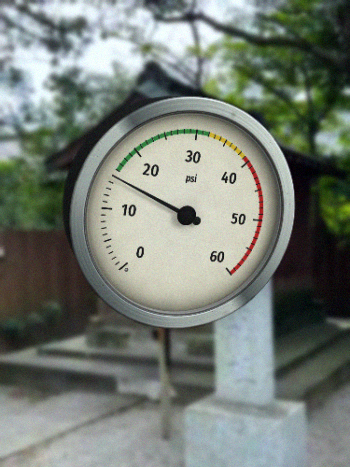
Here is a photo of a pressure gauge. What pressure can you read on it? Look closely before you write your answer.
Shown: 15 psi
